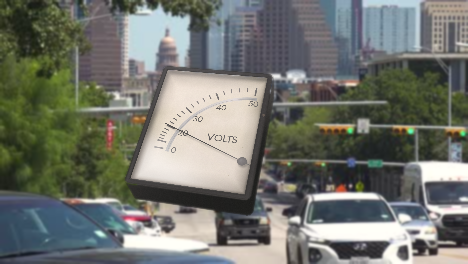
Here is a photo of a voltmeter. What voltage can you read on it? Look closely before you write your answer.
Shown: 20 V
